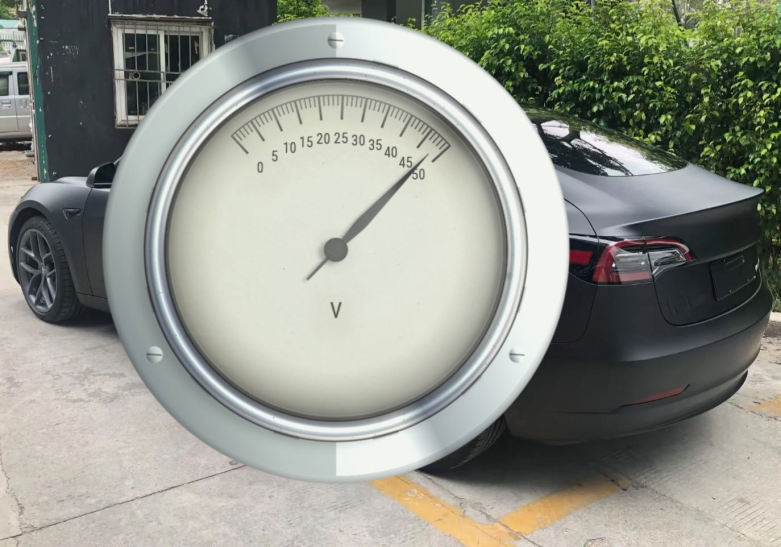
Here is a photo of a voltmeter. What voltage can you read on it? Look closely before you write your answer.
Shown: 48 V
